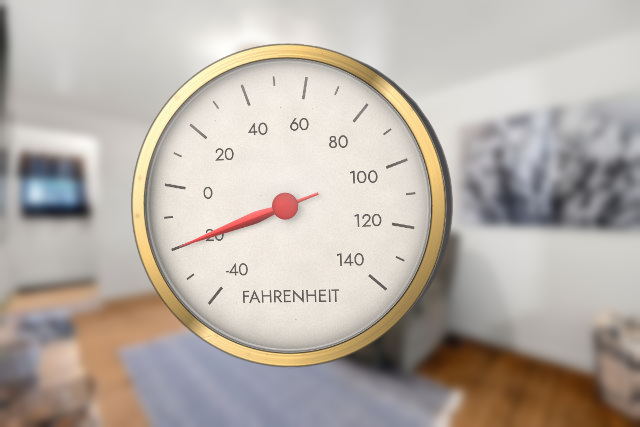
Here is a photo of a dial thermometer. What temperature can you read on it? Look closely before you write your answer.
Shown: -20 °F
